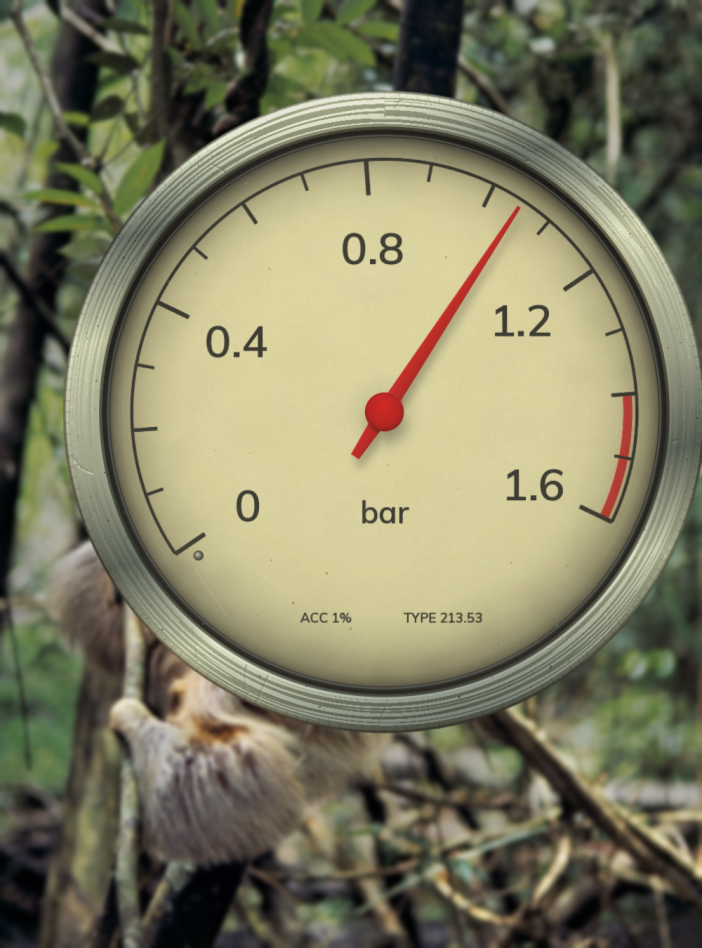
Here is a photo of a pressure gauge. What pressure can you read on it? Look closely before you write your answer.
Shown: 1.05 bar
